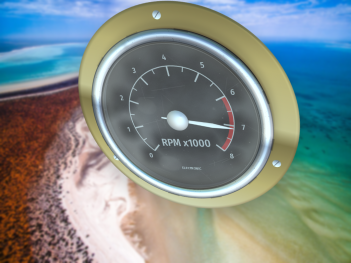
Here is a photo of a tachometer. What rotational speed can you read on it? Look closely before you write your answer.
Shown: 7000 rpm
